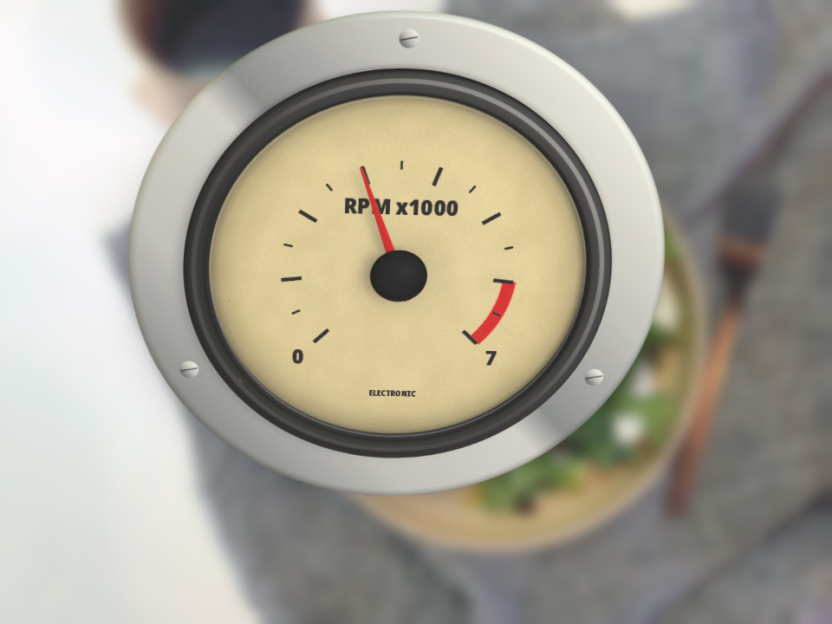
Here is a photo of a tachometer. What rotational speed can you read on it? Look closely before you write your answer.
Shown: 3000 rpm
